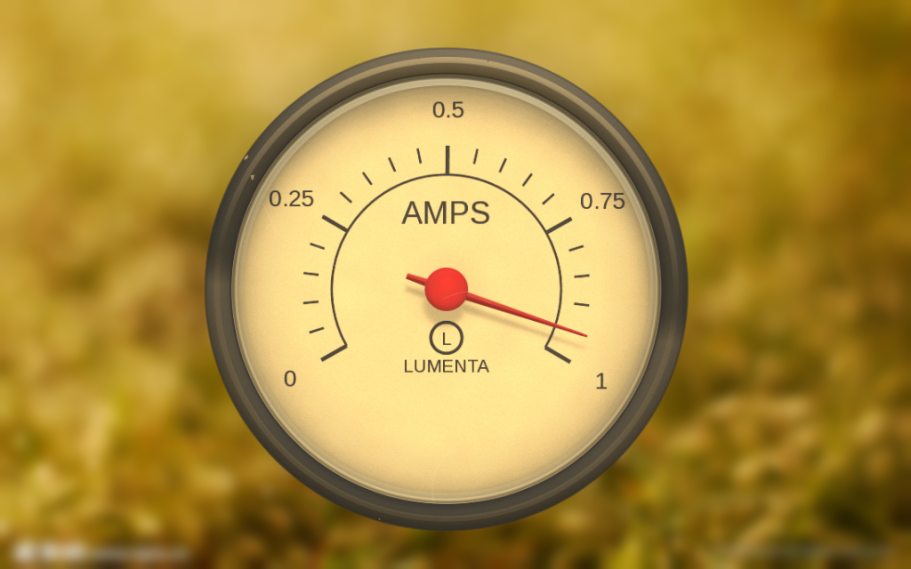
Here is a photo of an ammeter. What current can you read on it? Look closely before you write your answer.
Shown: 0.95 A
